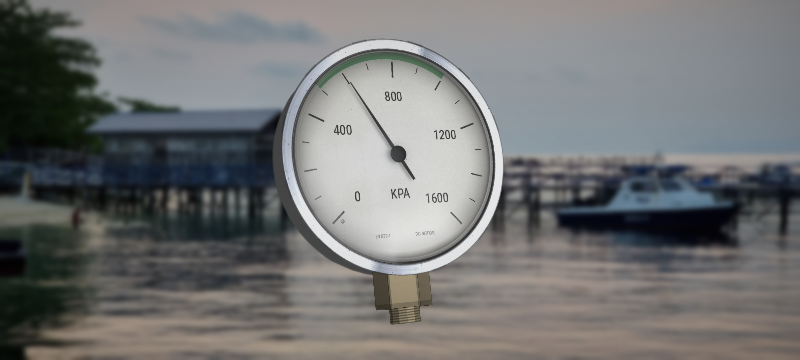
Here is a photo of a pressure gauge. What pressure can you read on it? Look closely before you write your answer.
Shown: 600 kPa
